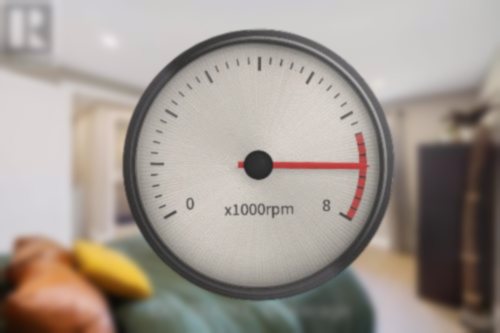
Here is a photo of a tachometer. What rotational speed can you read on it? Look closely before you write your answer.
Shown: 7000 rpm
